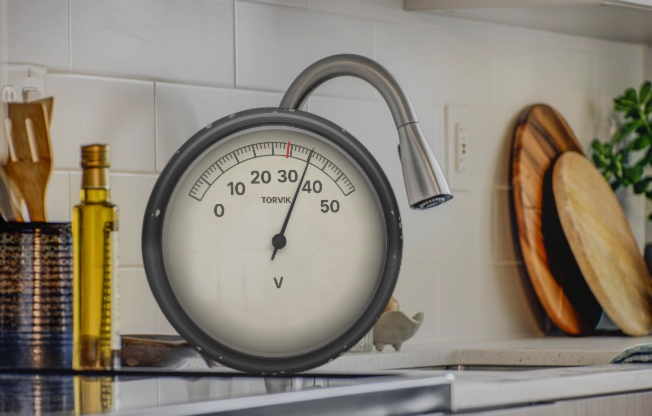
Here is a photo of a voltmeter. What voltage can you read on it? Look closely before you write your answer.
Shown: 35 V
